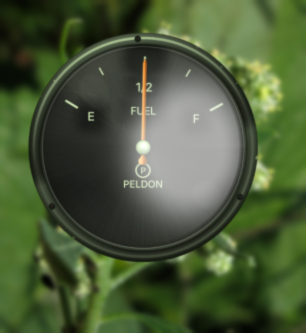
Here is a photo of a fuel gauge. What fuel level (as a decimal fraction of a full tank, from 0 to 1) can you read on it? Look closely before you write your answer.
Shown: 0.5
